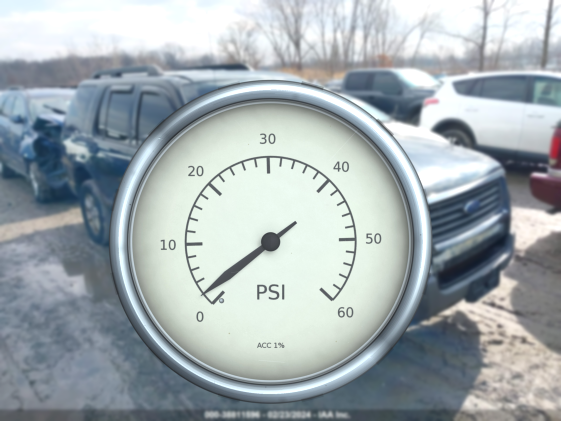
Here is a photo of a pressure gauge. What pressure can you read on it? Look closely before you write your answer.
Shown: 2 psi
